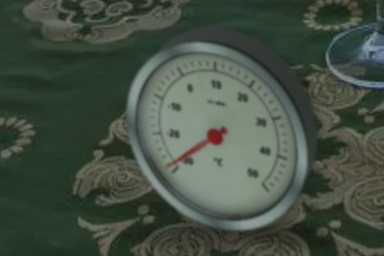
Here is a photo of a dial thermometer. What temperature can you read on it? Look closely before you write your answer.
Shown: -28 °C
